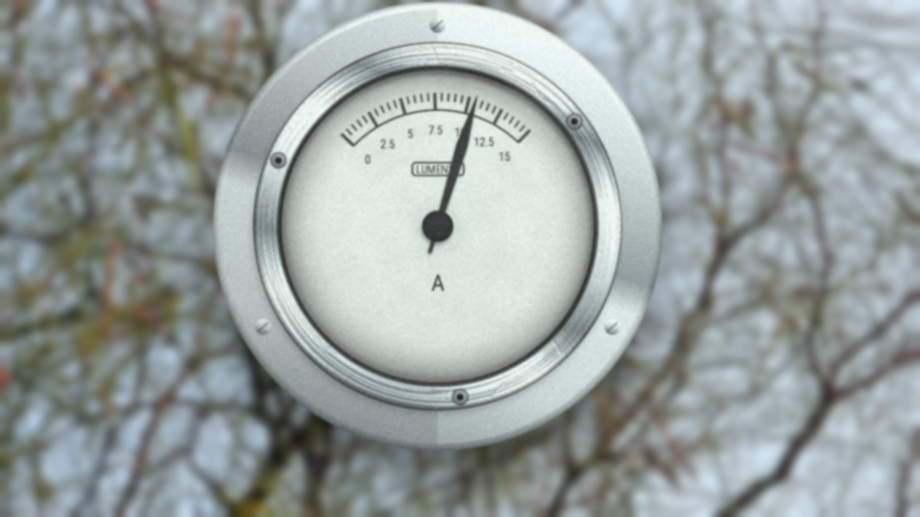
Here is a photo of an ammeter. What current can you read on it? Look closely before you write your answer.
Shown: 10.5 A
